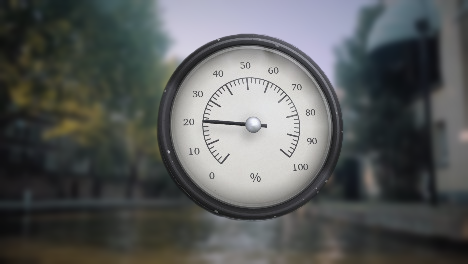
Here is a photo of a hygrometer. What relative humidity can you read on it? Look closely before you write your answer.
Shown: 20 %
